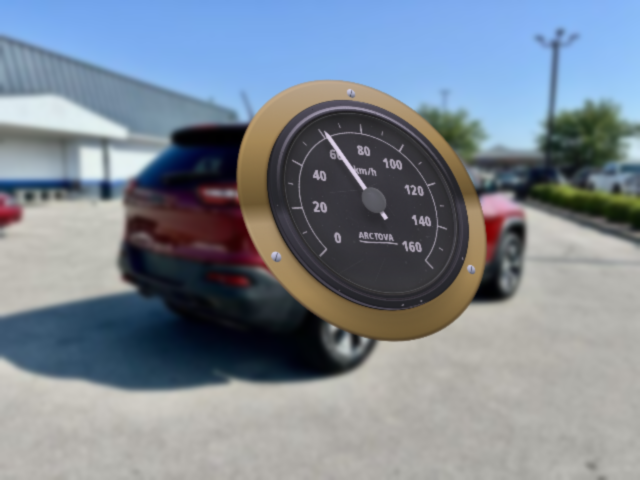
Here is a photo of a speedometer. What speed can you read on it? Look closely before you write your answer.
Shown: 60 km/h
